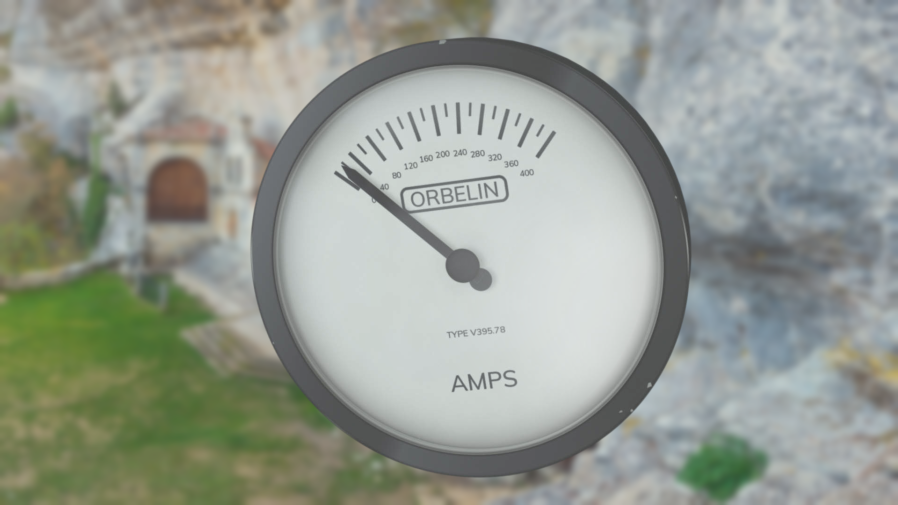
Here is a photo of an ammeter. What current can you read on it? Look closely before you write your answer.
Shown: 20 A
